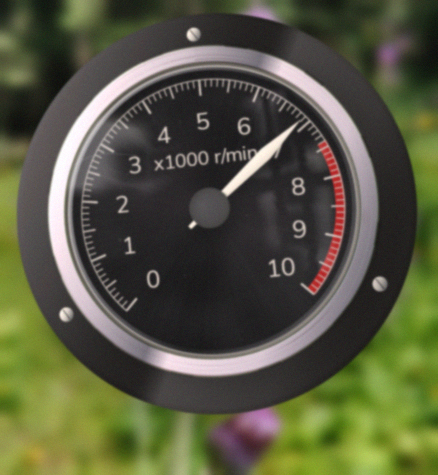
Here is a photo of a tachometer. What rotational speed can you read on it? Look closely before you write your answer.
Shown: 6900 rpm
